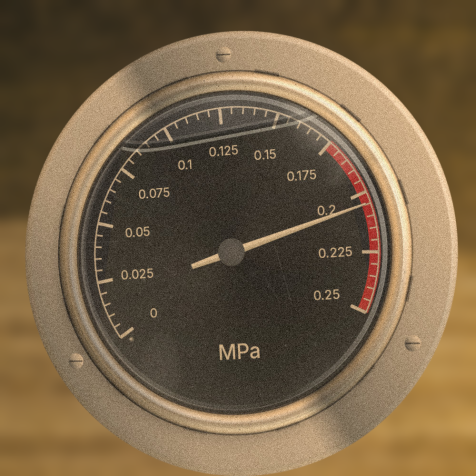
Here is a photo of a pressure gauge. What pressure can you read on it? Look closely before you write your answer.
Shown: 0.205 MPa
